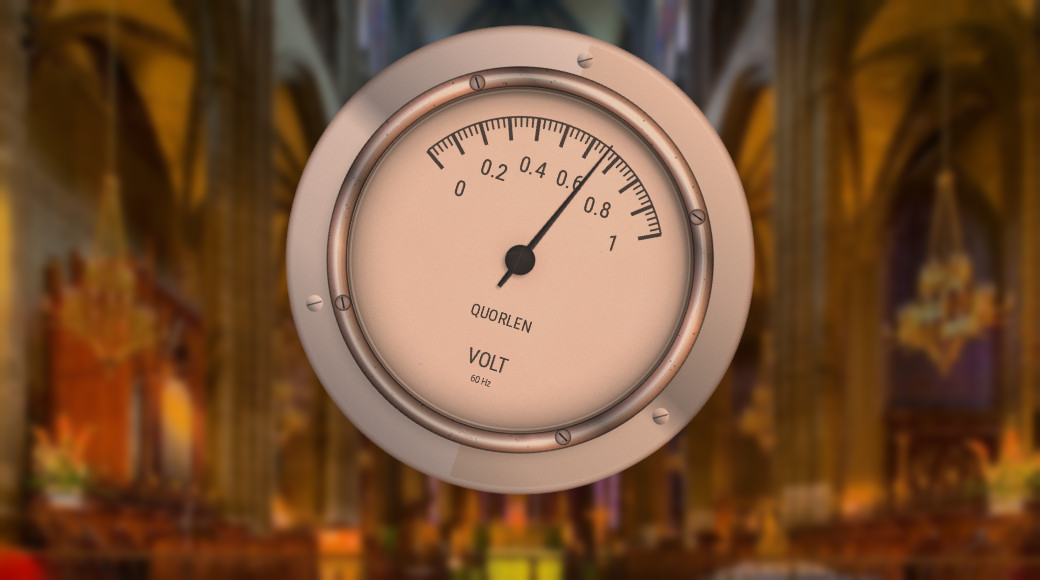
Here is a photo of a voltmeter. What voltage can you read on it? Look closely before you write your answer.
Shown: 0.66 V
